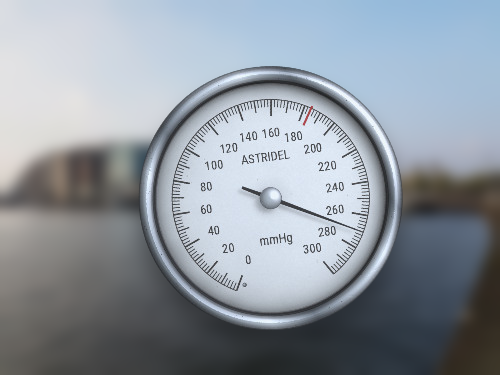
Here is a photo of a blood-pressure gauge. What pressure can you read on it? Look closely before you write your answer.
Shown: 270 mmHg
